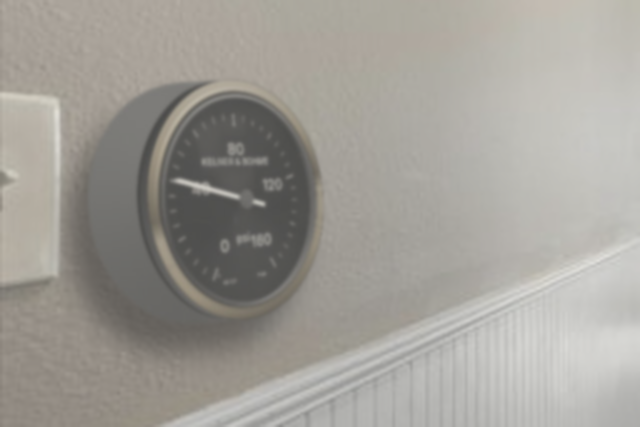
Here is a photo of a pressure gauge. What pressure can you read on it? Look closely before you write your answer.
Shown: 40 psi
